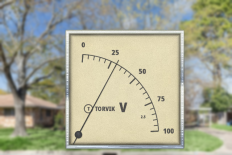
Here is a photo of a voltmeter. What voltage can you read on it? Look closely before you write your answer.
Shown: 30 V
